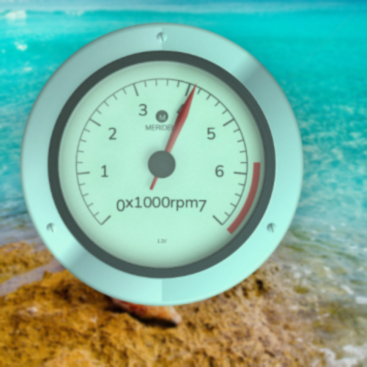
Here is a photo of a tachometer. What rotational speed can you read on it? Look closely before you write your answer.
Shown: 4100 rpm
